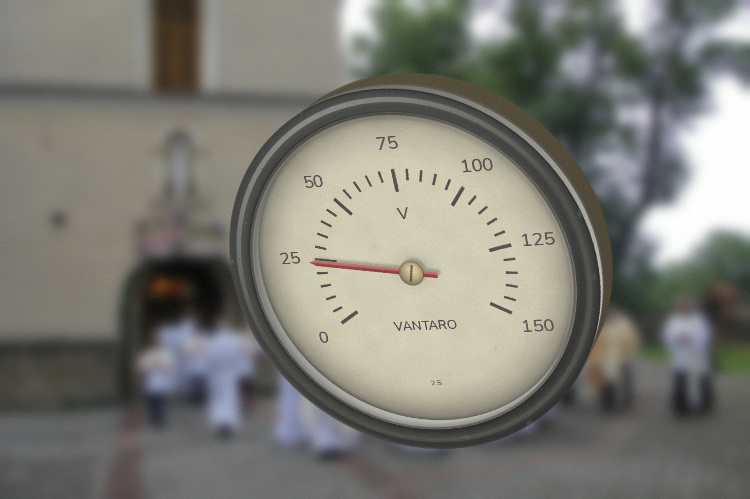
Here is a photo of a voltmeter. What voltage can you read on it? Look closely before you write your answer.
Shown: 25 V
